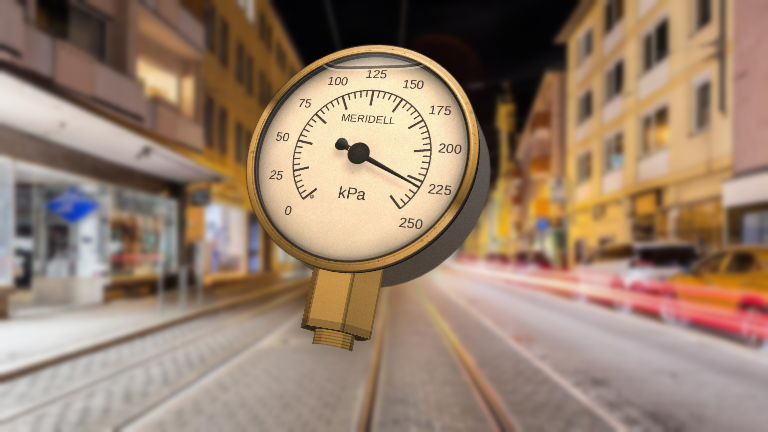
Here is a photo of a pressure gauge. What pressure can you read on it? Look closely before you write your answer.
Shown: 230 kPa
